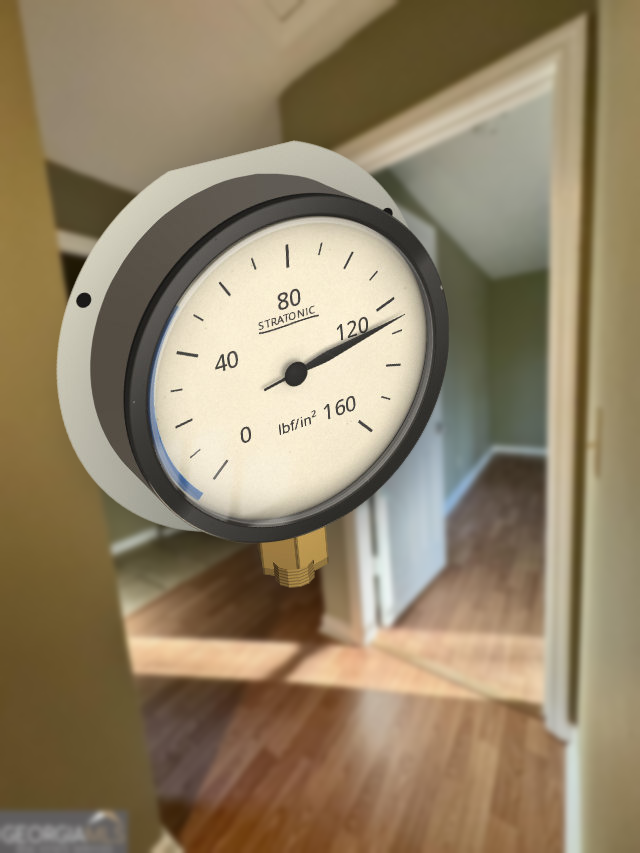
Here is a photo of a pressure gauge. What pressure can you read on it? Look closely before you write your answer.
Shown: 125 psi
